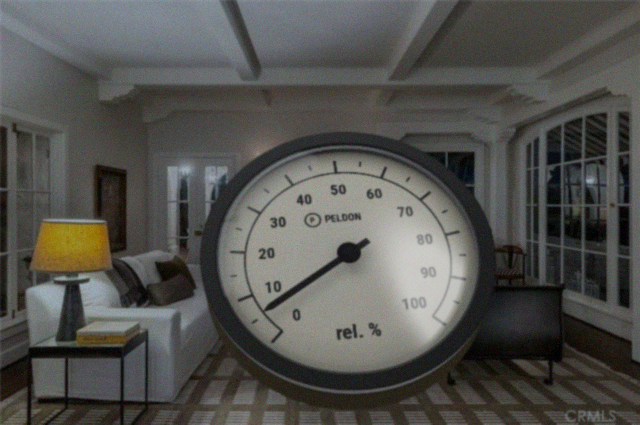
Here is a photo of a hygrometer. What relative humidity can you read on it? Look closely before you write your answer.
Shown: 5 %
